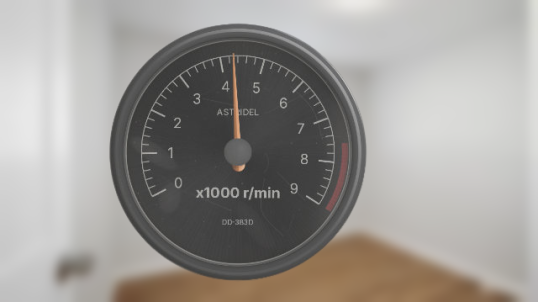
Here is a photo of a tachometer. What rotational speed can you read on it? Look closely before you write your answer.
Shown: 4300 rpm
